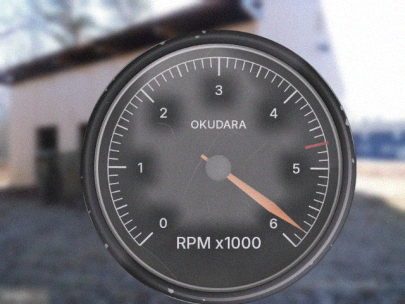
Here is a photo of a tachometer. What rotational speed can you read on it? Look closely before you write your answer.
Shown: 5800 rpm
